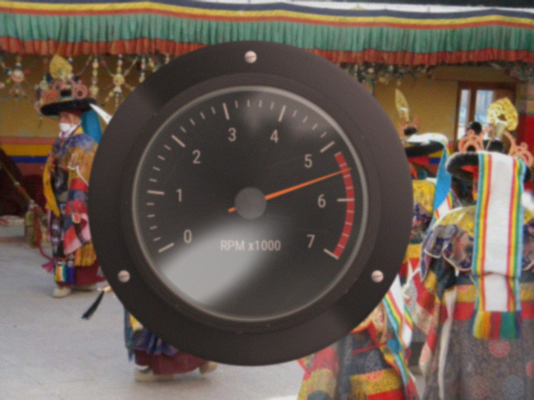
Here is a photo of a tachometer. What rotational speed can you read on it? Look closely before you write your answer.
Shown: 5500 rpm
